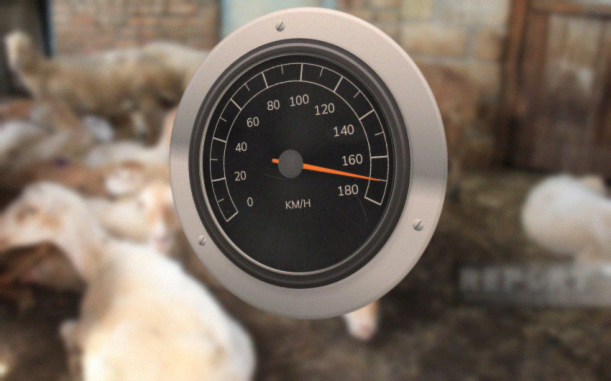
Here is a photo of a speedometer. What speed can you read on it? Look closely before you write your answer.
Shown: 170 km/h
